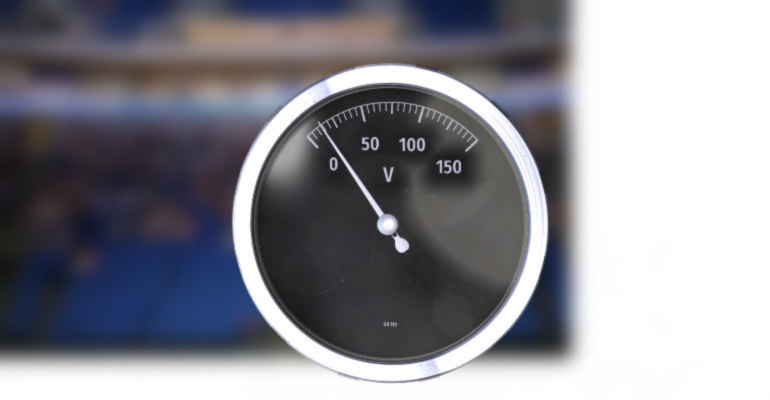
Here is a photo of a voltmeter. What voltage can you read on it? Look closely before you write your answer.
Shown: 15 V
